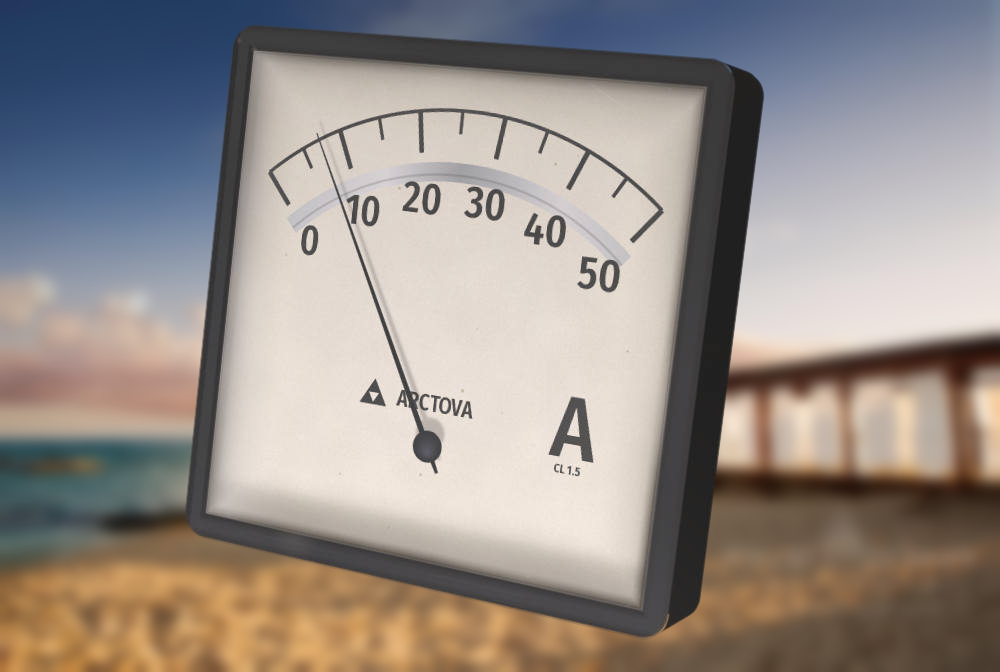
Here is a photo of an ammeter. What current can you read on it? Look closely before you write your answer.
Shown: 7.5 A
